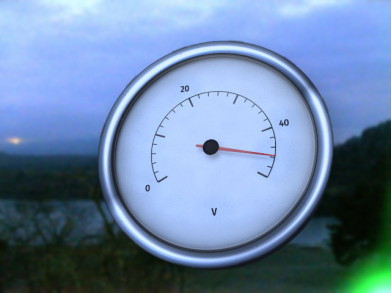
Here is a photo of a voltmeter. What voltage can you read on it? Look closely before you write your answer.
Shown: 46 V
